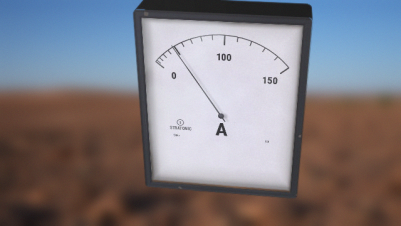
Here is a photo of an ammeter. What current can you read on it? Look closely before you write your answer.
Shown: 50 A
